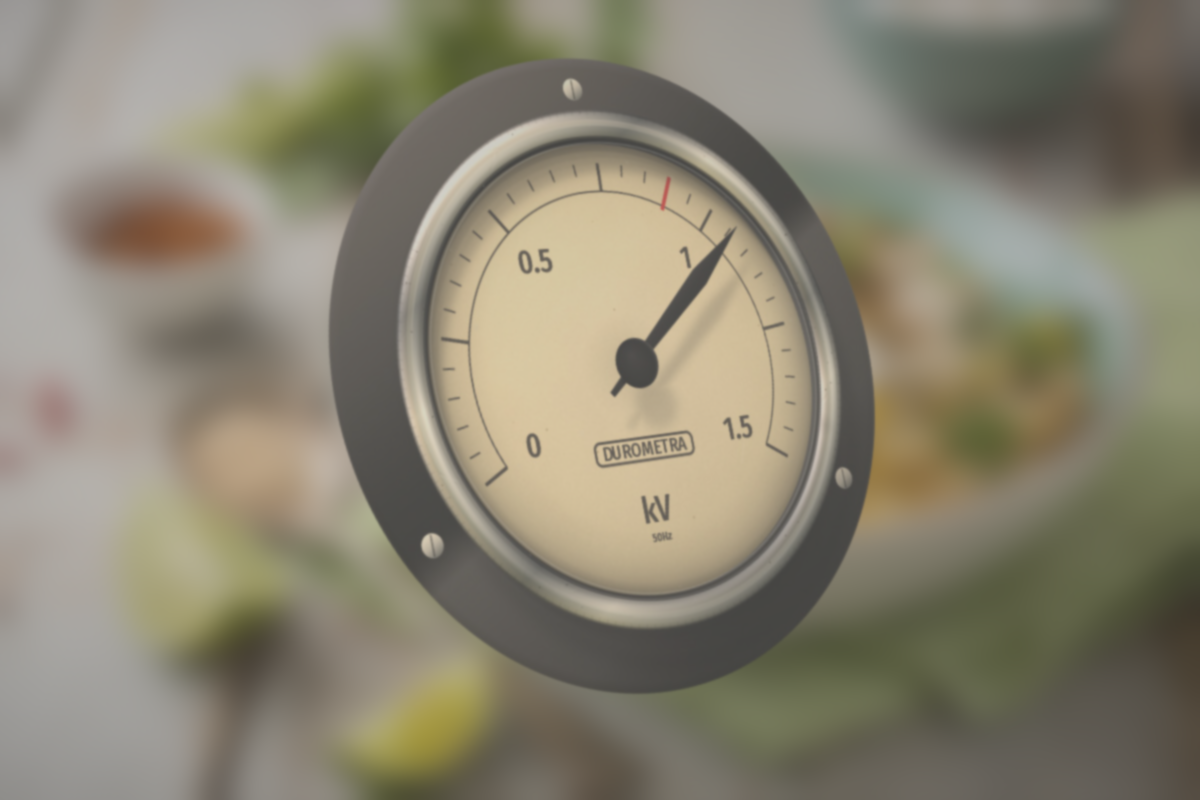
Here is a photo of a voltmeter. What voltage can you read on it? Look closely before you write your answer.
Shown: 1.05 kV
